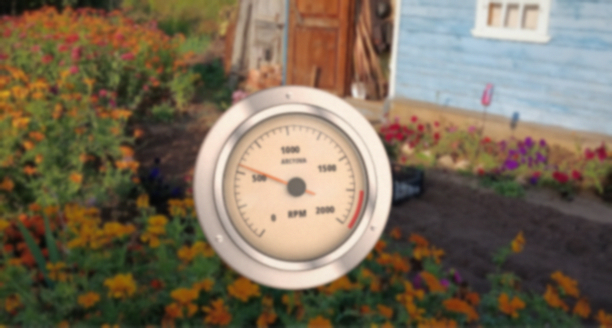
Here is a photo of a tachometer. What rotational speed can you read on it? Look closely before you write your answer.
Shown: 550 rpm
